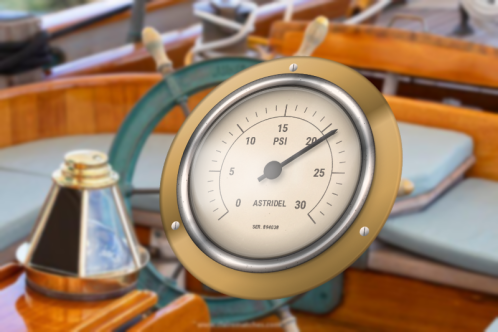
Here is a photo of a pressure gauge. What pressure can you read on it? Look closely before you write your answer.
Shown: 21 psi
